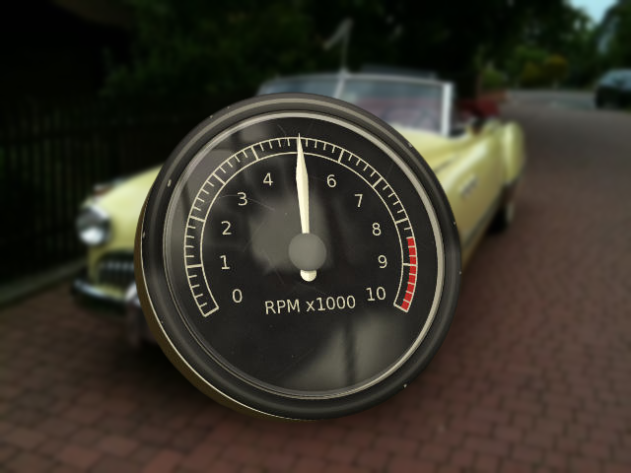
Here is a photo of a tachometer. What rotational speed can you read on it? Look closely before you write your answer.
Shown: 5000 rpm
